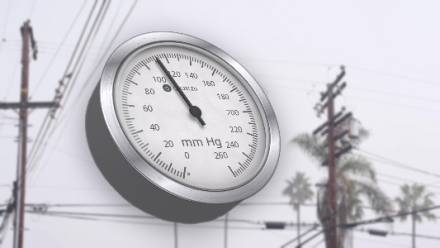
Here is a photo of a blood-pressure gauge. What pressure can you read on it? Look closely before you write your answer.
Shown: 110 mmHg
